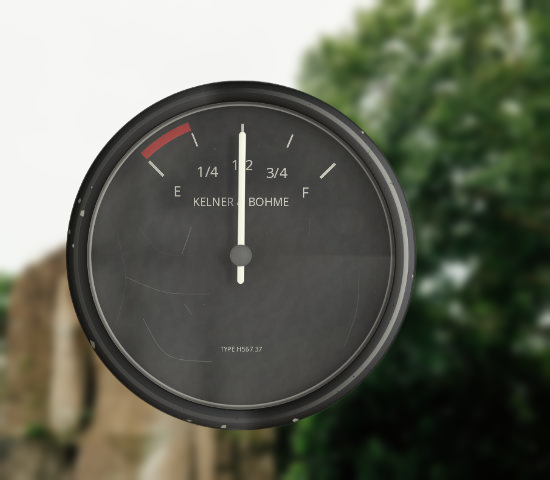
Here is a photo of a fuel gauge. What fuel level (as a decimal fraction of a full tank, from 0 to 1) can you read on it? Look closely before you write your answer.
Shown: 0.5
